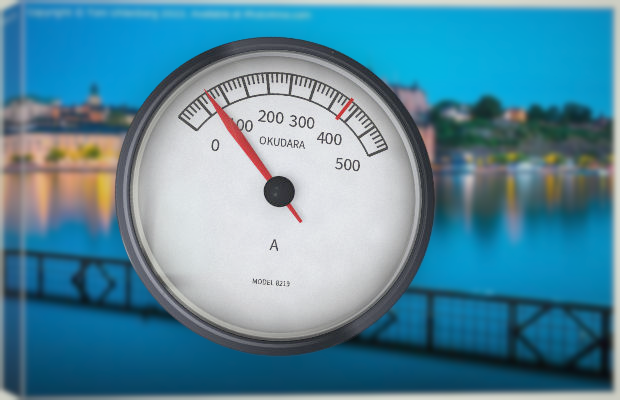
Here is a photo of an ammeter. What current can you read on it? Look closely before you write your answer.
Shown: 70 A
